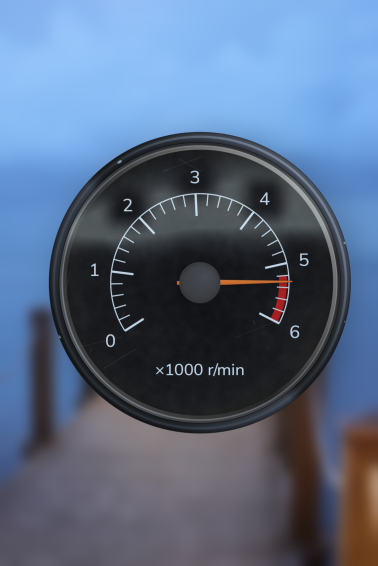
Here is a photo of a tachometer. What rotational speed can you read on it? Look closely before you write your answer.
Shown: 5300 rpm
